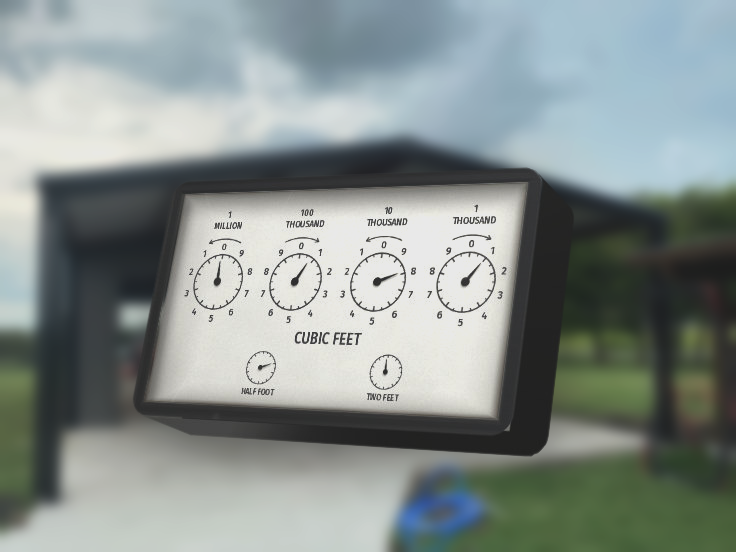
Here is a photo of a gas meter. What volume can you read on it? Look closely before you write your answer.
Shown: 8100 ft³
